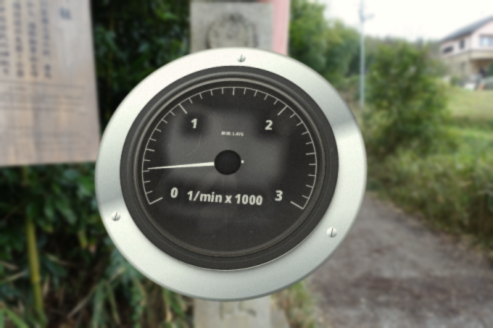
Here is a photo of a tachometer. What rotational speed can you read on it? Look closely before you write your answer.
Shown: 300 rpm
